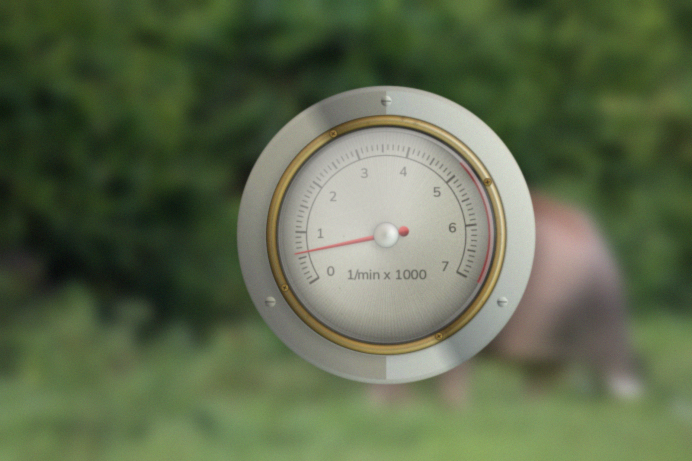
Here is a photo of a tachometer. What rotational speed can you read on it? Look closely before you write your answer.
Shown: 600 rpm
